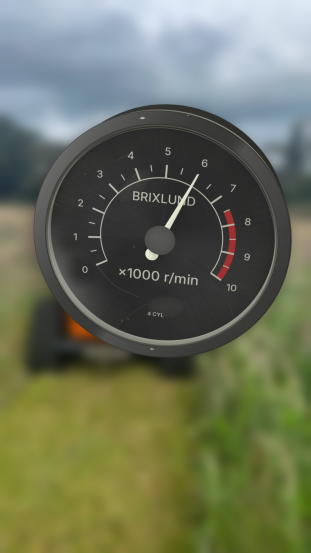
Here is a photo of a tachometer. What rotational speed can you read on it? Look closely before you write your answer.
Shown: 6000 rpm
